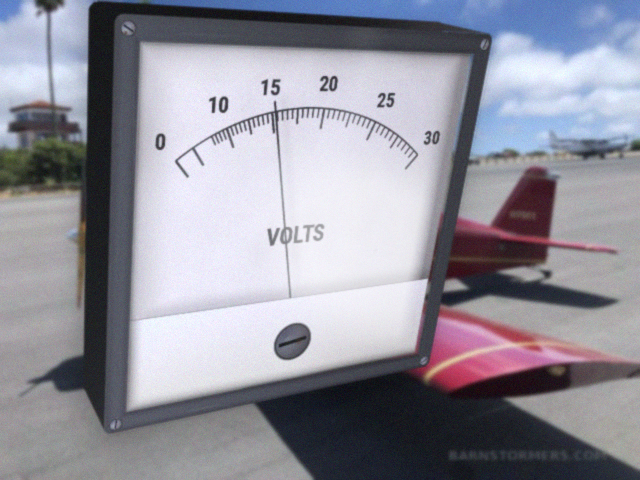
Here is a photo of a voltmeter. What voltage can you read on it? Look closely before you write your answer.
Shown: 15 V
